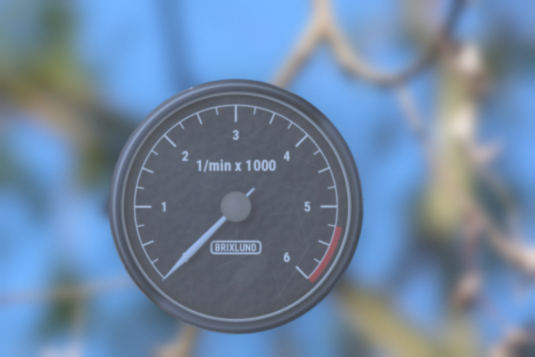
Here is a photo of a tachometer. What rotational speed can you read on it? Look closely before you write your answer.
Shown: 0 rpm
